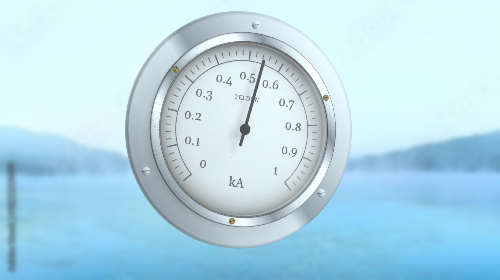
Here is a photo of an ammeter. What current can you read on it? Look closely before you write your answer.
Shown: 0.54 kA
